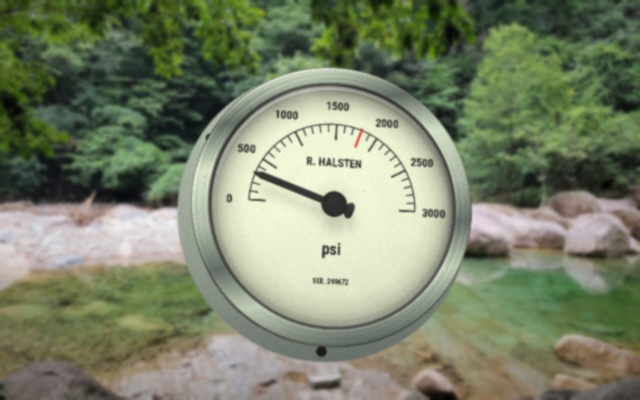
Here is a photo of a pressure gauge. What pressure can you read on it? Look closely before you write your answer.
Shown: 300 psi
